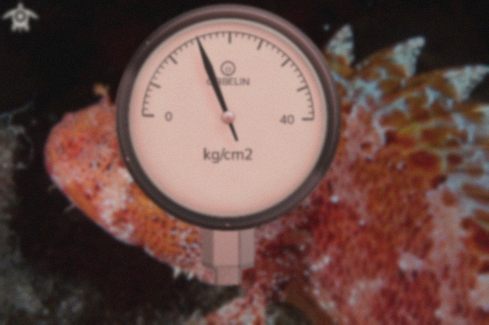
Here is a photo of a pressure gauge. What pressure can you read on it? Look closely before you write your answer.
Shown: 15 kg/cm²
